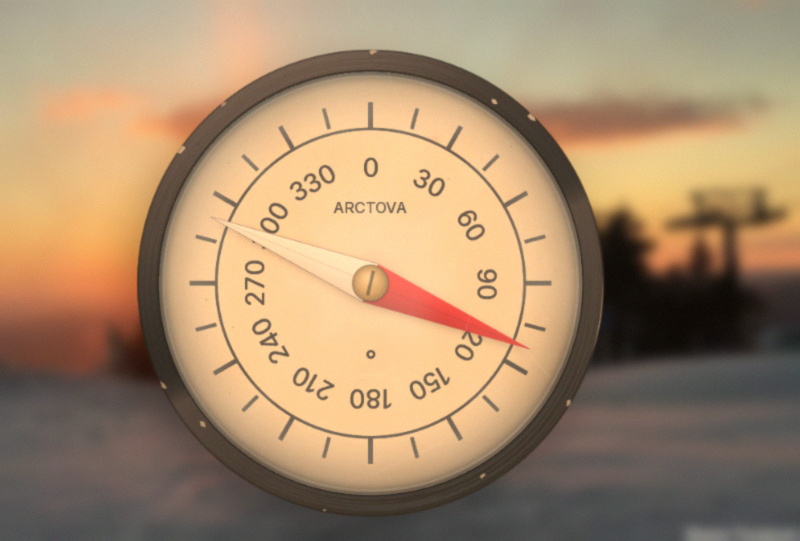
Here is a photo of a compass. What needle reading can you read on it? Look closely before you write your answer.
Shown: 112.5 °
